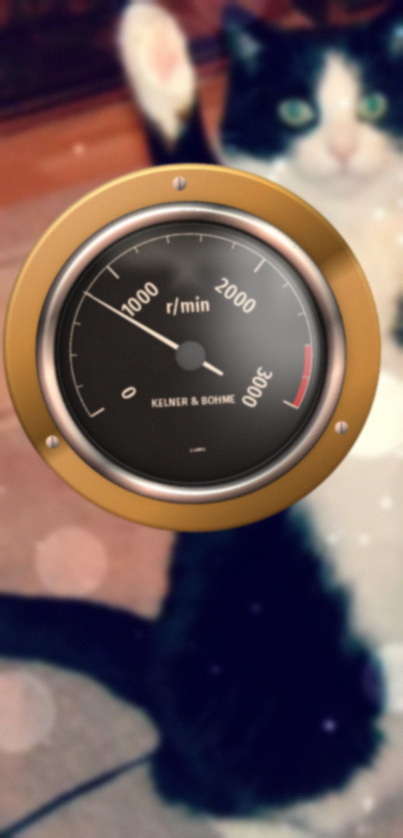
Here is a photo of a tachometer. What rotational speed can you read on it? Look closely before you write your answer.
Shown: 800 rpm
